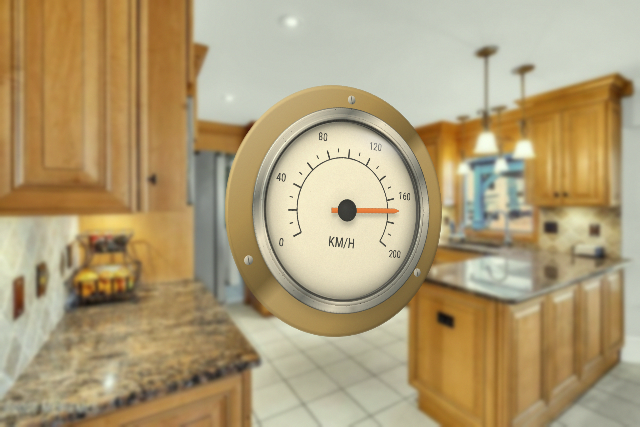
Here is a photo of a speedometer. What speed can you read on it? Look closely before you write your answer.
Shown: 170 km/h
